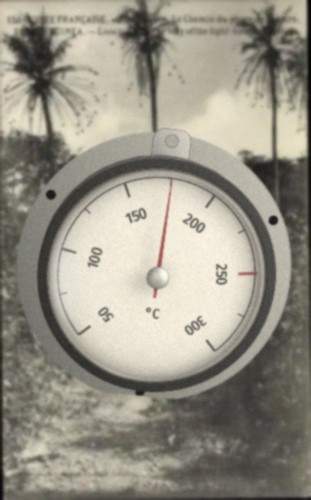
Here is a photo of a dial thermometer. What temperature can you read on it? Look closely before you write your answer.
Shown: 175 °C
